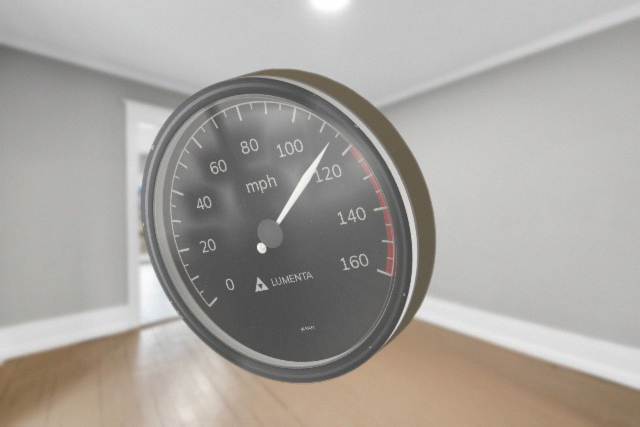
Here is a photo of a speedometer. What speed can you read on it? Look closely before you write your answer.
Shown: 115 mph
